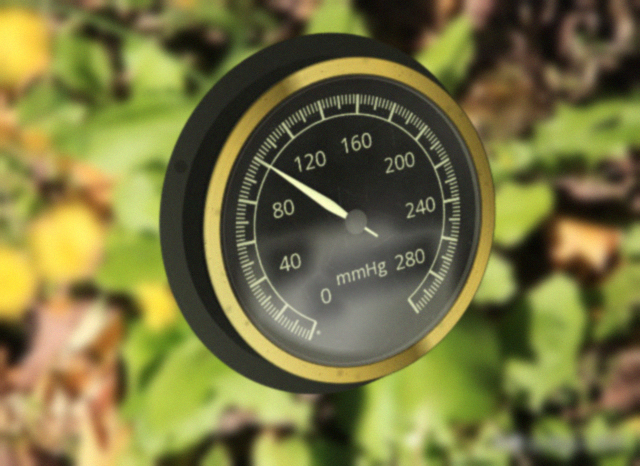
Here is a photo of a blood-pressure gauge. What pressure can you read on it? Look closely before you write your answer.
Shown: 100 mmHg
